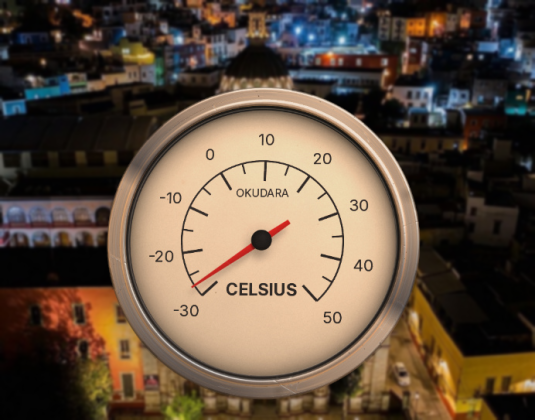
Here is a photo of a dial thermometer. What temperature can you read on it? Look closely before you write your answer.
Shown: -27.5 °C
